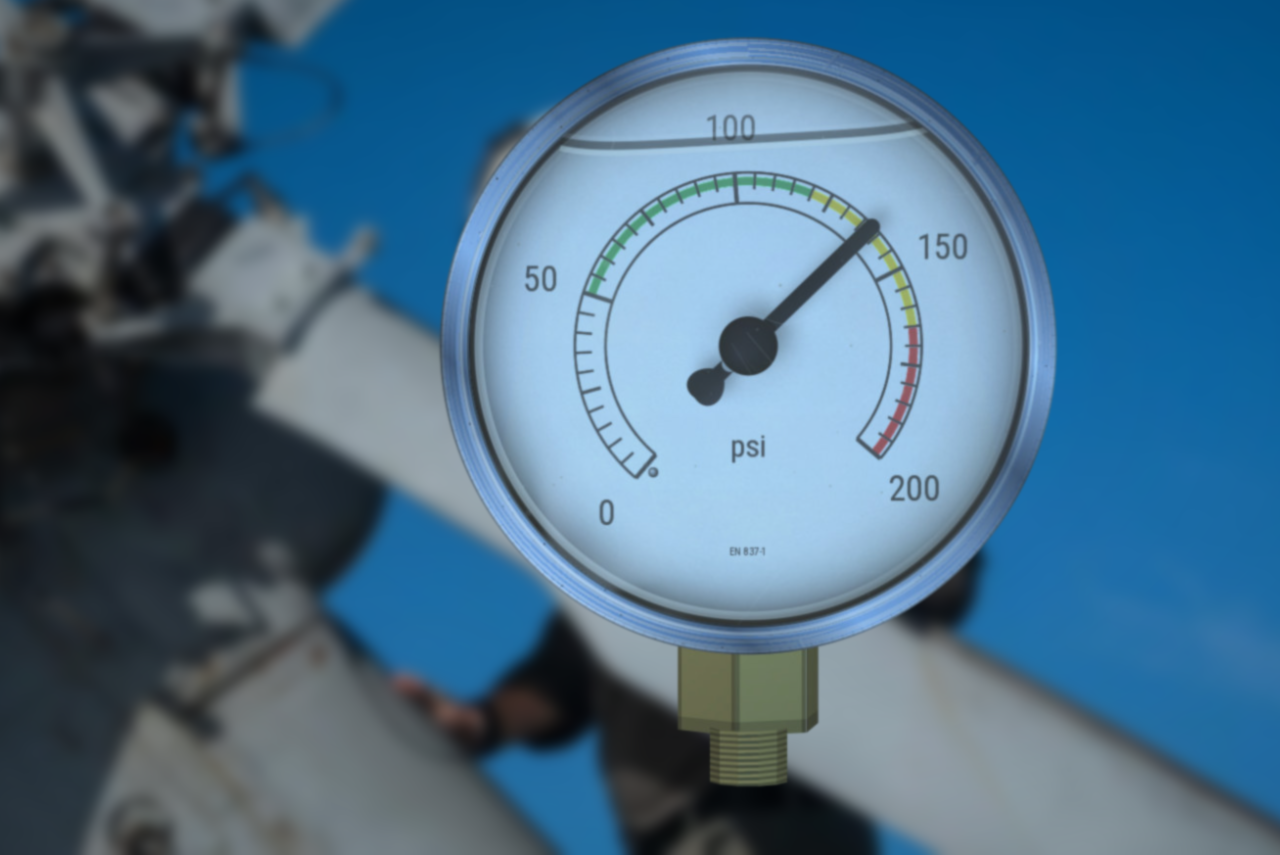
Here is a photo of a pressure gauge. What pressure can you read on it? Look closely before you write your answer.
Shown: 137.5 psi
